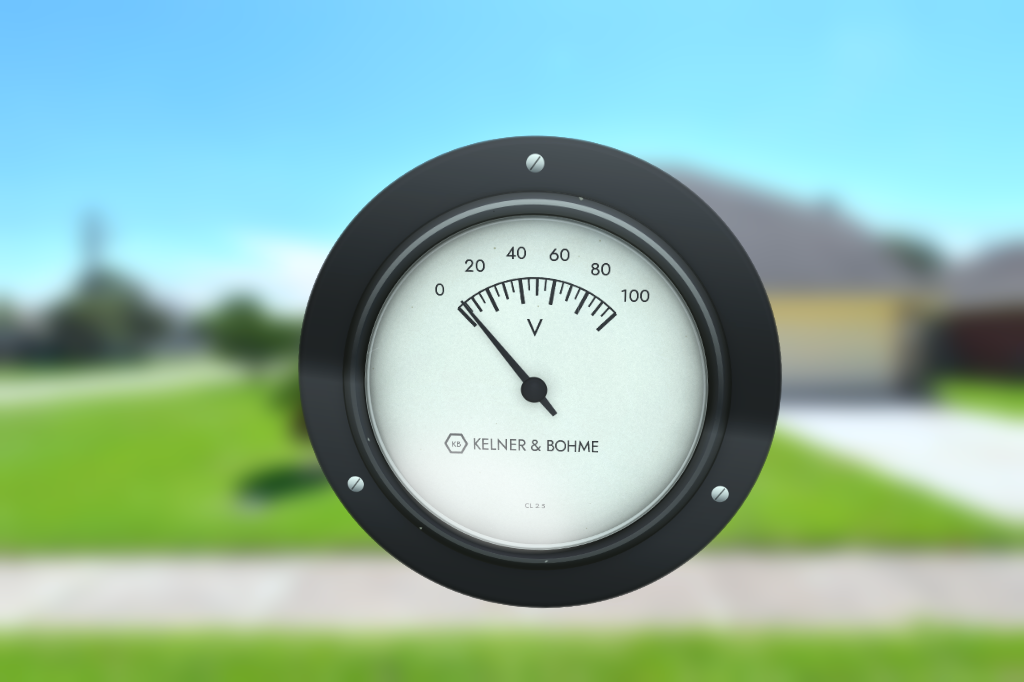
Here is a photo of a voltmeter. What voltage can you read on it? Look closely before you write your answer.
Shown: 5 V
